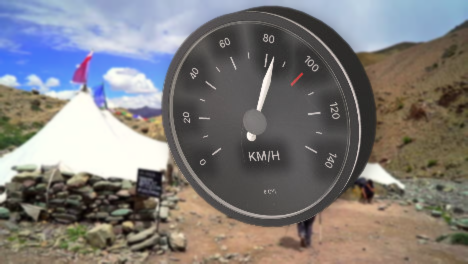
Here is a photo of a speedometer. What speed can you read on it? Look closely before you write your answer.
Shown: 85 km/h
